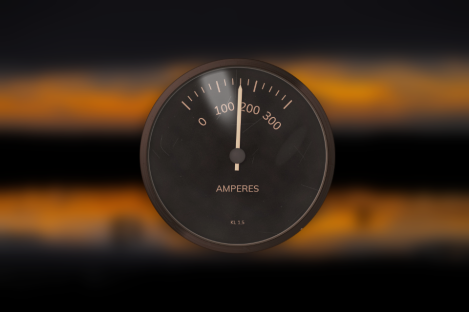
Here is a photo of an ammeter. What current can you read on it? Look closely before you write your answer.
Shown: 160 A
